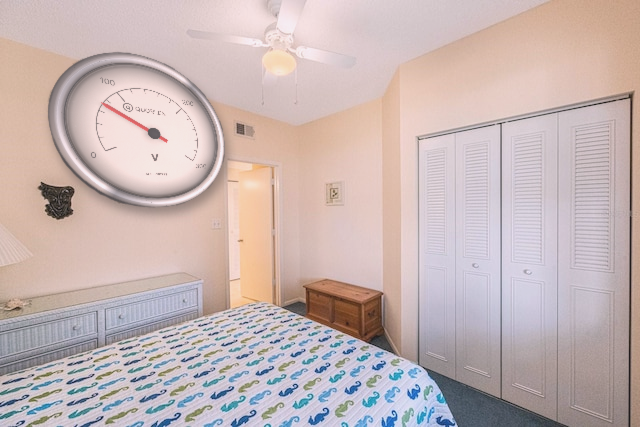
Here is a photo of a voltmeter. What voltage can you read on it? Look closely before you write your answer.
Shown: 70 V
